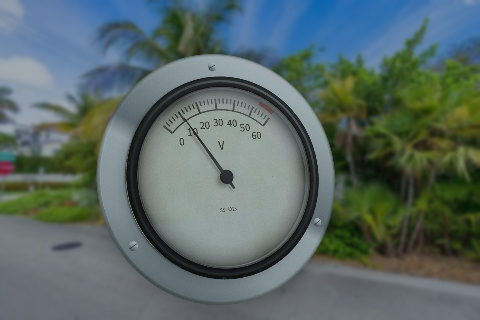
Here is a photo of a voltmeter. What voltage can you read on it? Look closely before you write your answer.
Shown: 10 V
